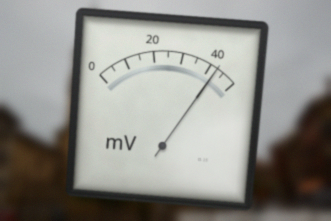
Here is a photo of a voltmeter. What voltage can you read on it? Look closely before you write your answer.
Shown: 42.5 mV
